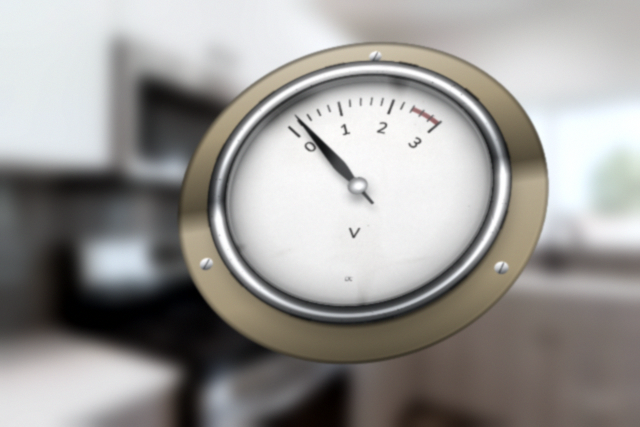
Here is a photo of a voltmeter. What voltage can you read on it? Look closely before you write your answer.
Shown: 0.2 V
